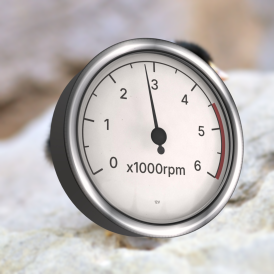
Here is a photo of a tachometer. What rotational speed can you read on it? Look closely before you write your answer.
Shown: 2750 rpm
